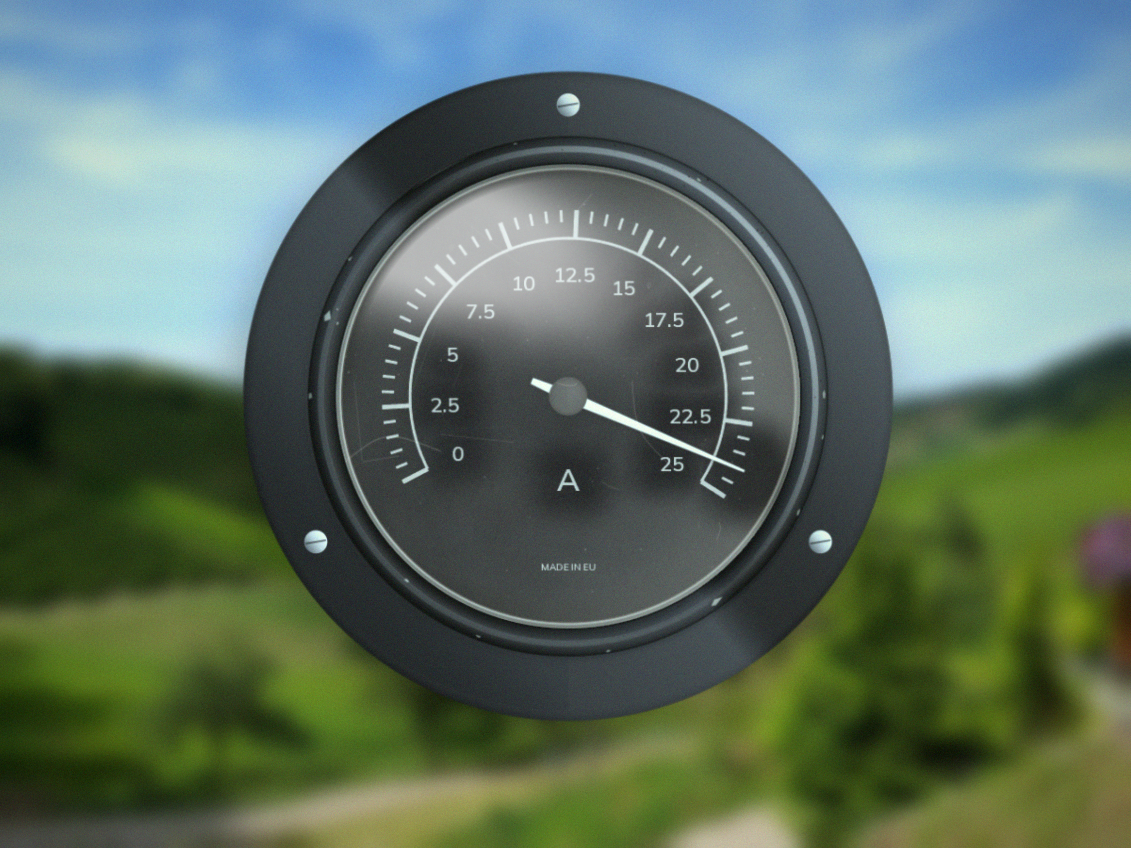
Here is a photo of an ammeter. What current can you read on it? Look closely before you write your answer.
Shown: 24 A
